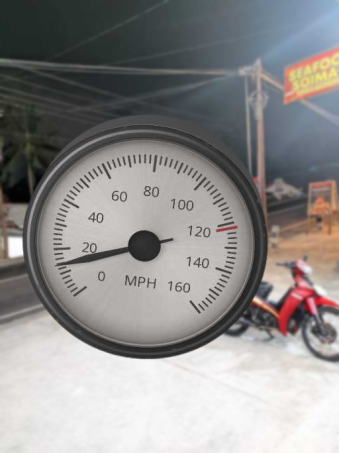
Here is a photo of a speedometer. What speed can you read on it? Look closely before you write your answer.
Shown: 14 mph
